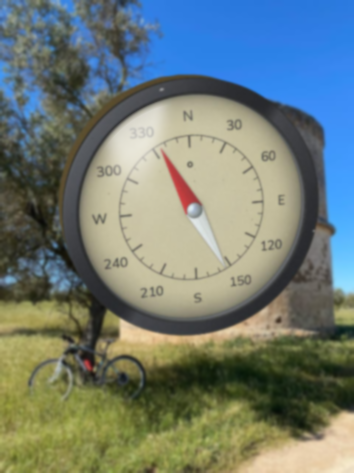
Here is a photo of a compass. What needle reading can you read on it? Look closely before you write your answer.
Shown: 335 °
